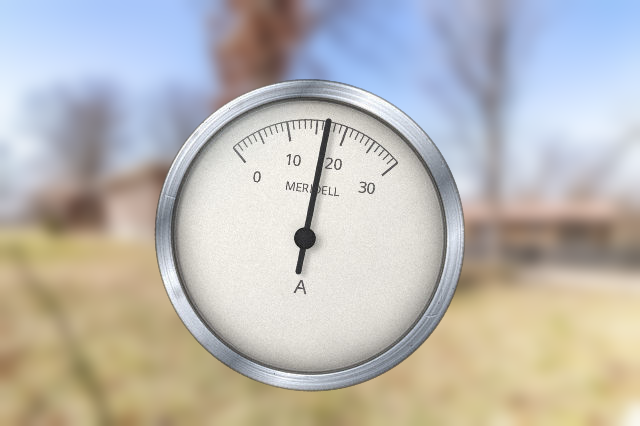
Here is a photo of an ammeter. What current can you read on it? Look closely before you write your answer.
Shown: 17 A
